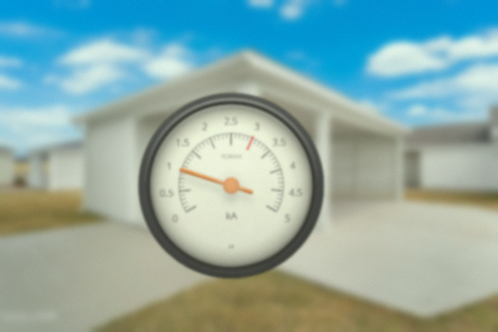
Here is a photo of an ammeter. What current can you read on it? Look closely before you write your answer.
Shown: 1 kA
